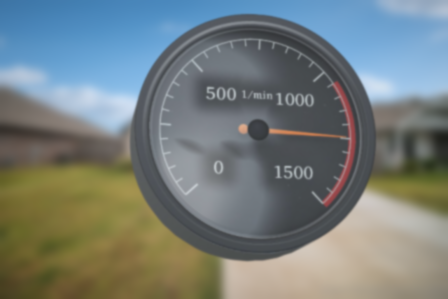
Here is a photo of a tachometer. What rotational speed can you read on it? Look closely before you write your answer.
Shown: 1250 rpm
